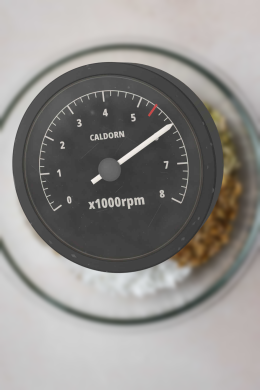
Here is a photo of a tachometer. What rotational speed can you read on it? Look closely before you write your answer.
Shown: 6000 rpm
